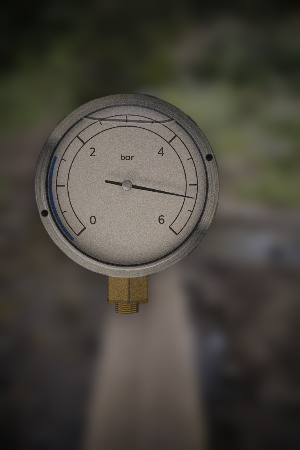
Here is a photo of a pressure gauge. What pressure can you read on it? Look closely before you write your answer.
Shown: 5.25 bar
